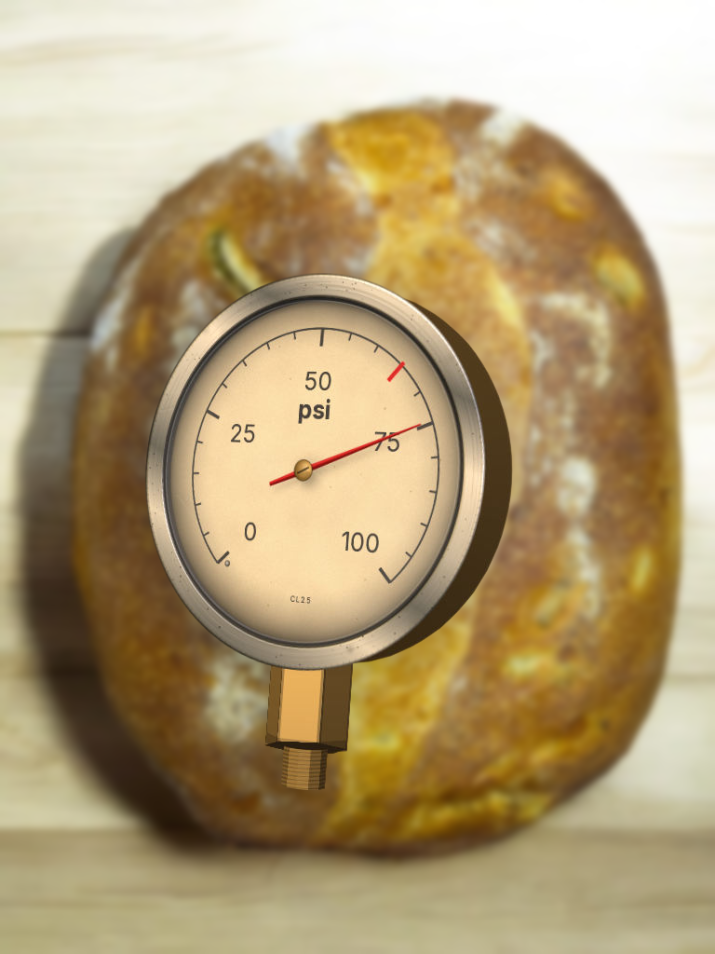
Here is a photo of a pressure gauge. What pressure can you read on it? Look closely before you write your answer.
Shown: 75 psi
